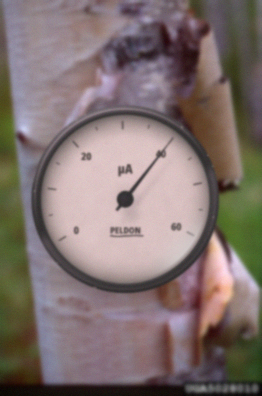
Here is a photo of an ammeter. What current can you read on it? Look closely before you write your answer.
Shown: 40 µA
